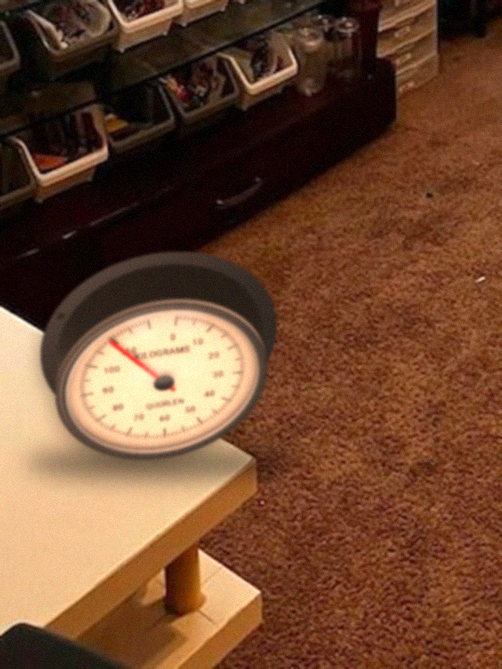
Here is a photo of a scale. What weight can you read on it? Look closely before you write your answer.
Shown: 110 kg
